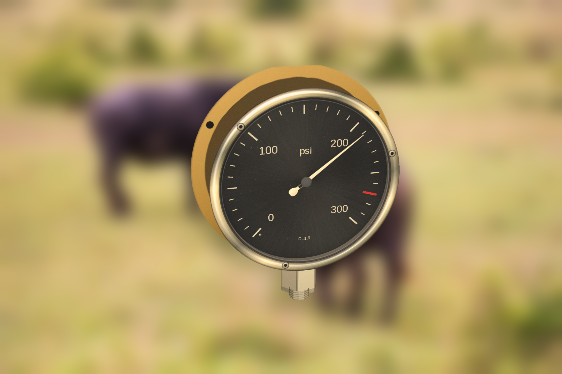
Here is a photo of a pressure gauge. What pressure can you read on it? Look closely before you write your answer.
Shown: 210 psi
